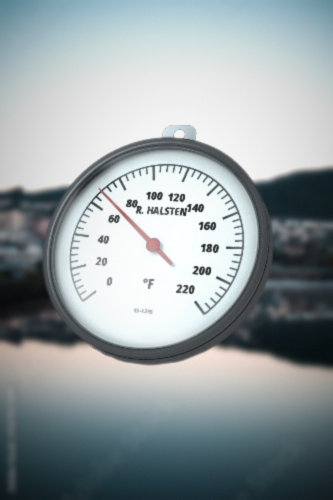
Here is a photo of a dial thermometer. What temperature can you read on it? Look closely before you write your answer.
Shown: 68 °F
